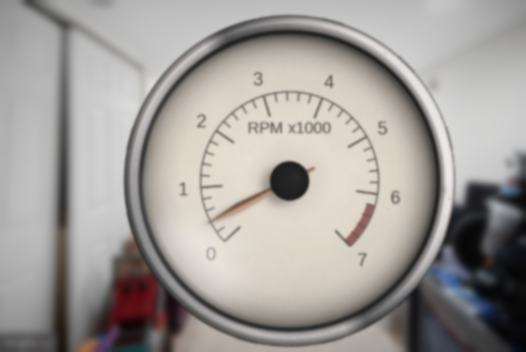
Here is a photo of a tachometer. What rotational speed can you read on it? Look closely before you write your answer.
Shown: 400 rpm
